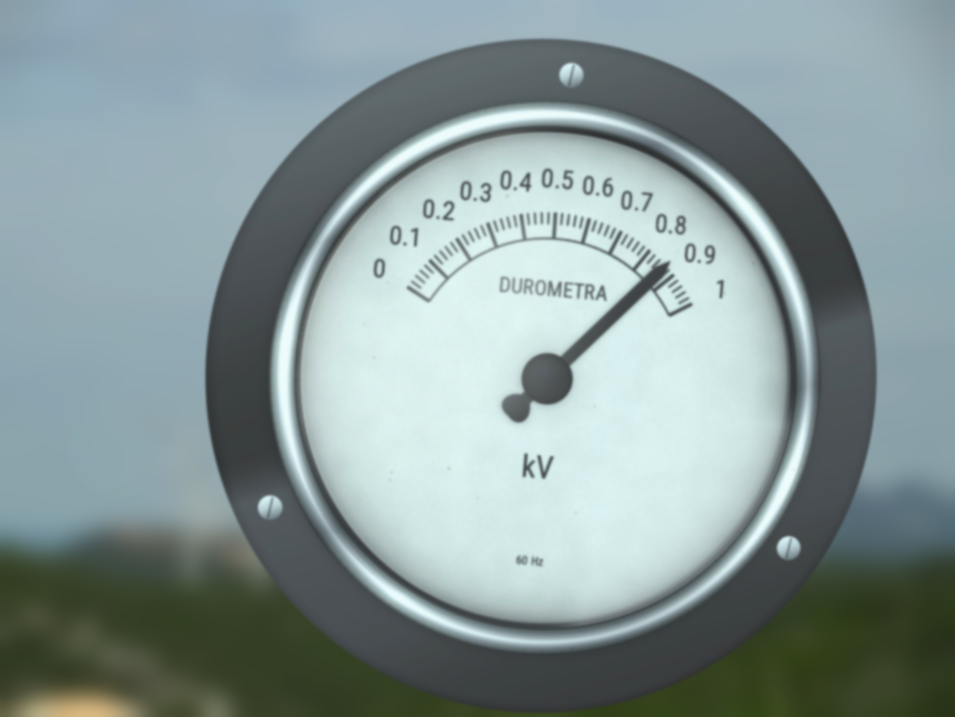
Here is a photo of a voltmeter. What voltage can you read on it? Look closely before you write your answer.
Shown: 0.86 kV
